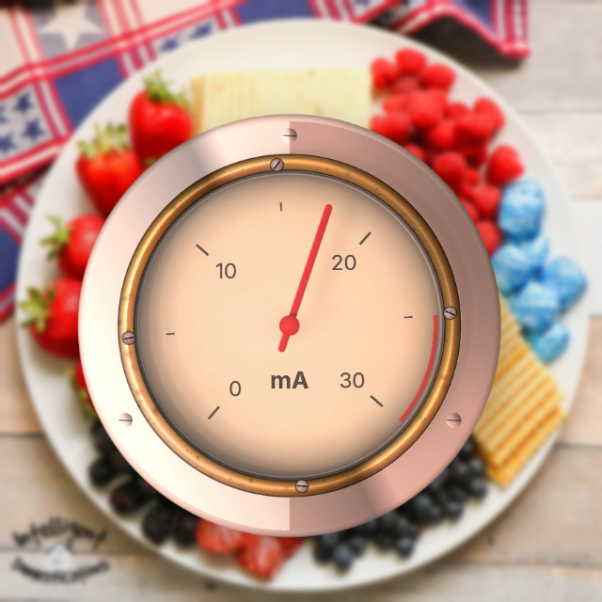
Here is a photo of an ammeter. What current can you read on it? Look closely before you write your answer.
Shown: 17.5 mA
